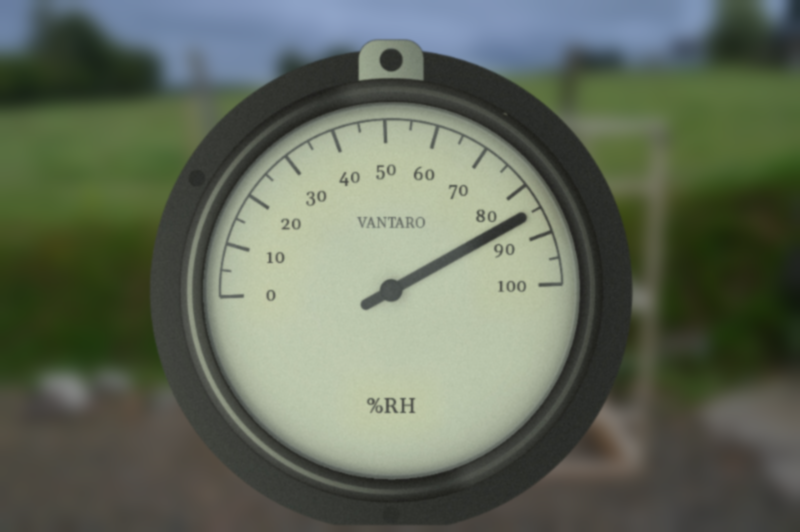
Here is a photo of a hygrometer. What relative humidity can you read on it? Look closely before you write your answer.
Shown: 85 %
